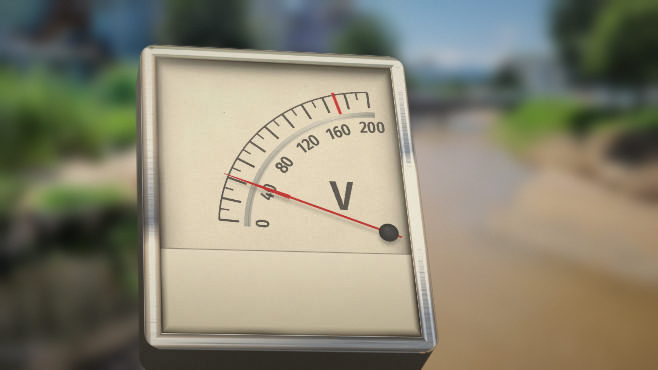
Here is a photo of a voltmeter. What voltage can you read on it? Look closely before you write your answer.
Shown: 40 V
